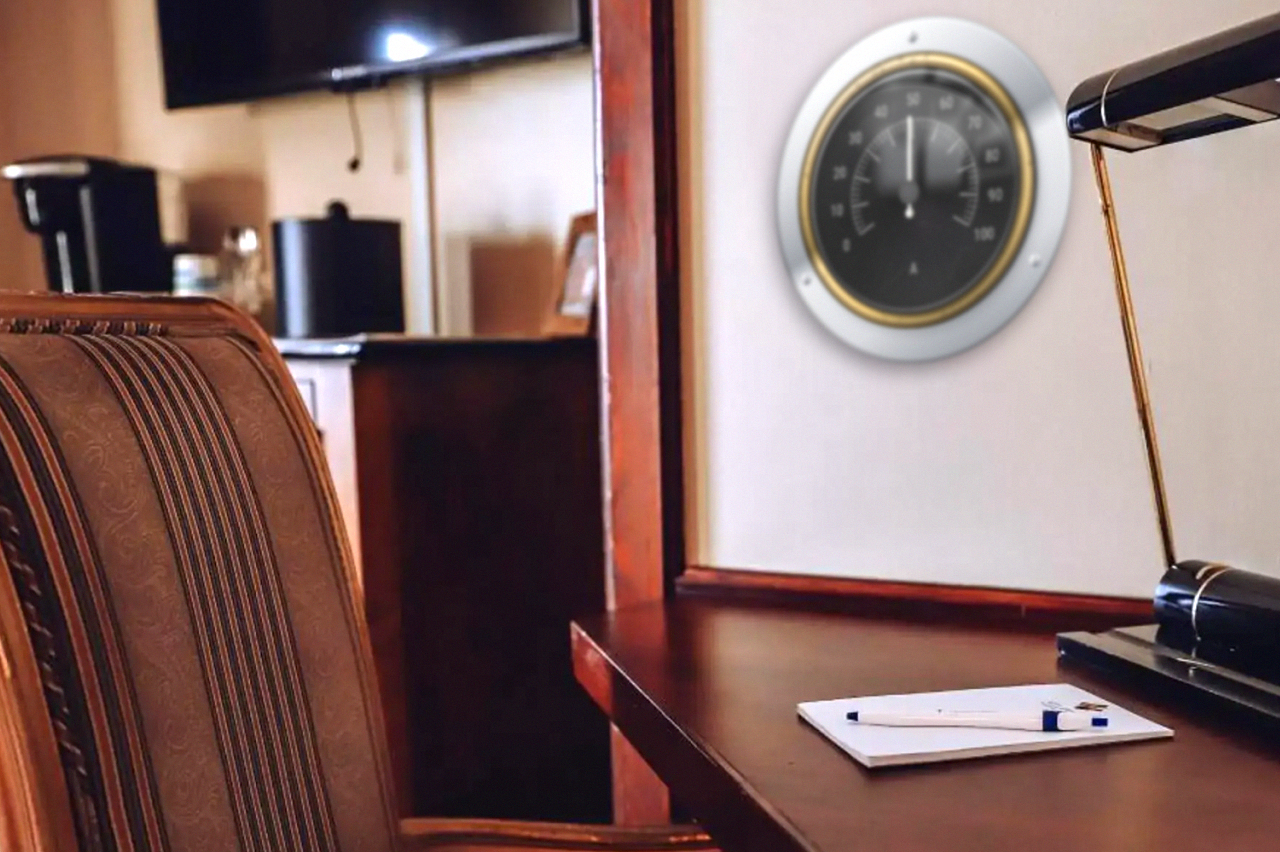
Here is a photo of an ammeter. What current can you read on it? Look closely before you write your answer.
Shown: 50 A
